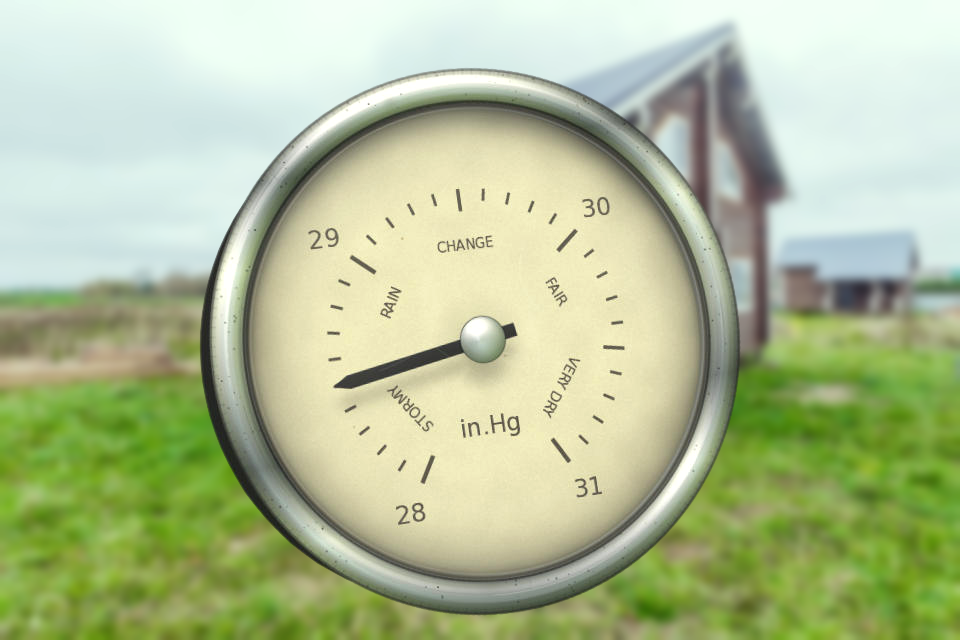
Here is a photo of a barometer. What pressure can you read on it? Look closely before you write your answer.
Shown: 28.5 inHg
